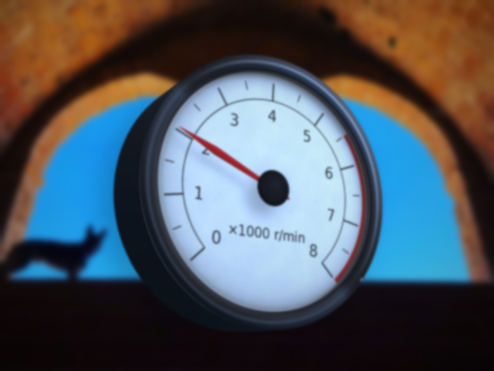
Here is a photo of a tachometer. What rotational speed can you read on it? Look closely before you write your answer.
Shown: 2000 rpm
